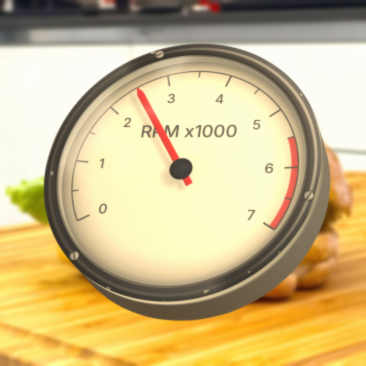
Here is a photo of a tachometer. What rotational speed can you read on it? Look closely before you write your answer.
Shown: 2500 rpm
